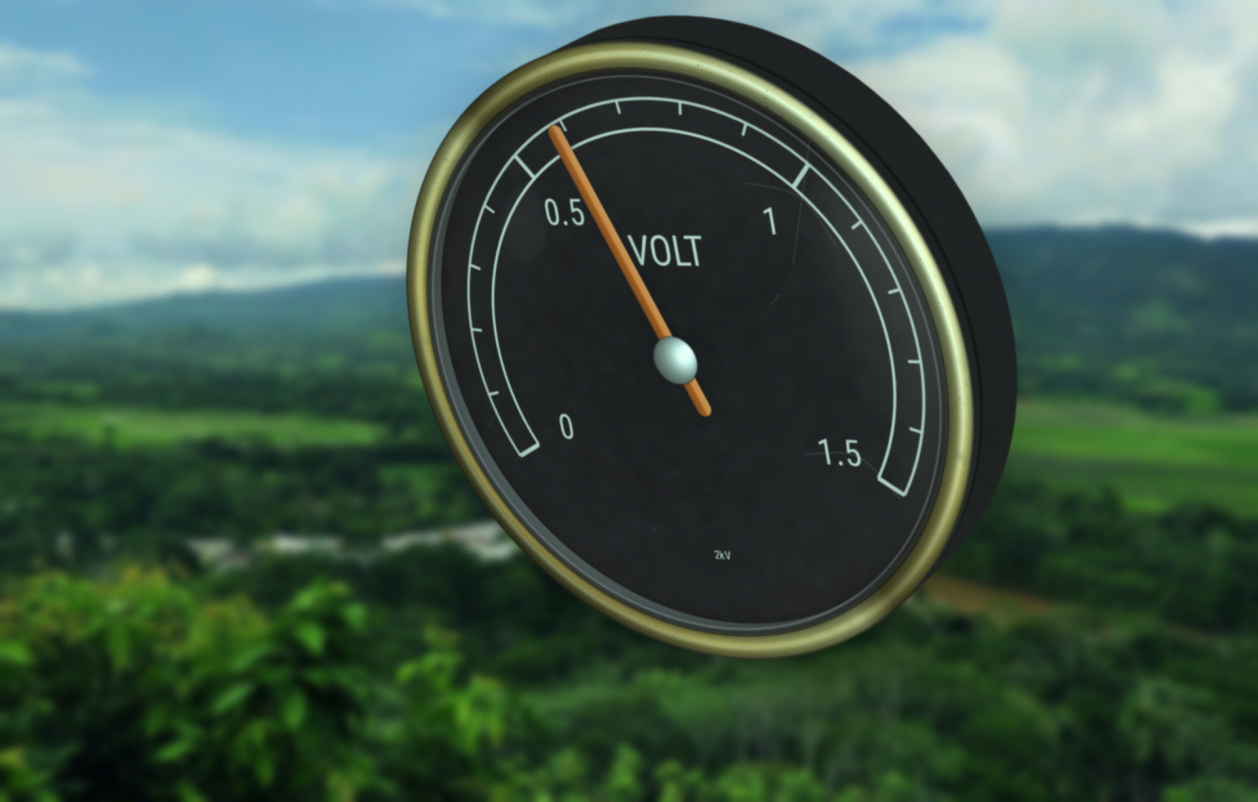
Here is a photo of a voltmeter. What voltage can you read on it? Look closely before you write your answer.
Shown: 0.6 V
